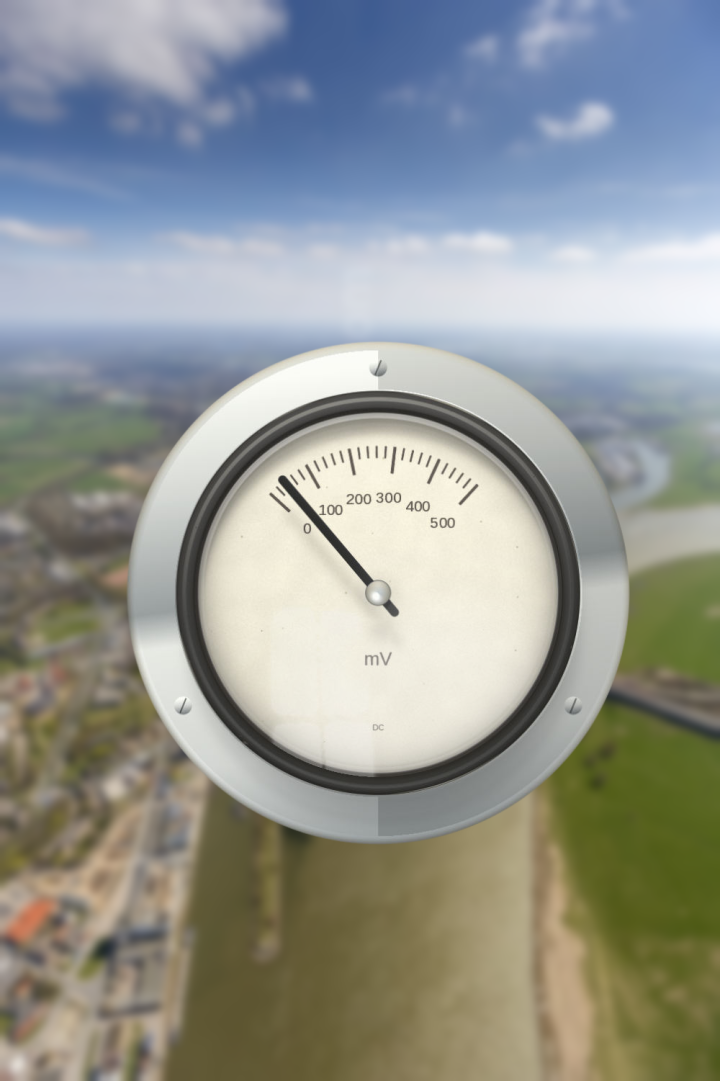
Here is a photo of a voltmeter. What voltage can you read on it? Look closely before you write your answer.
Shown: 40 mV
